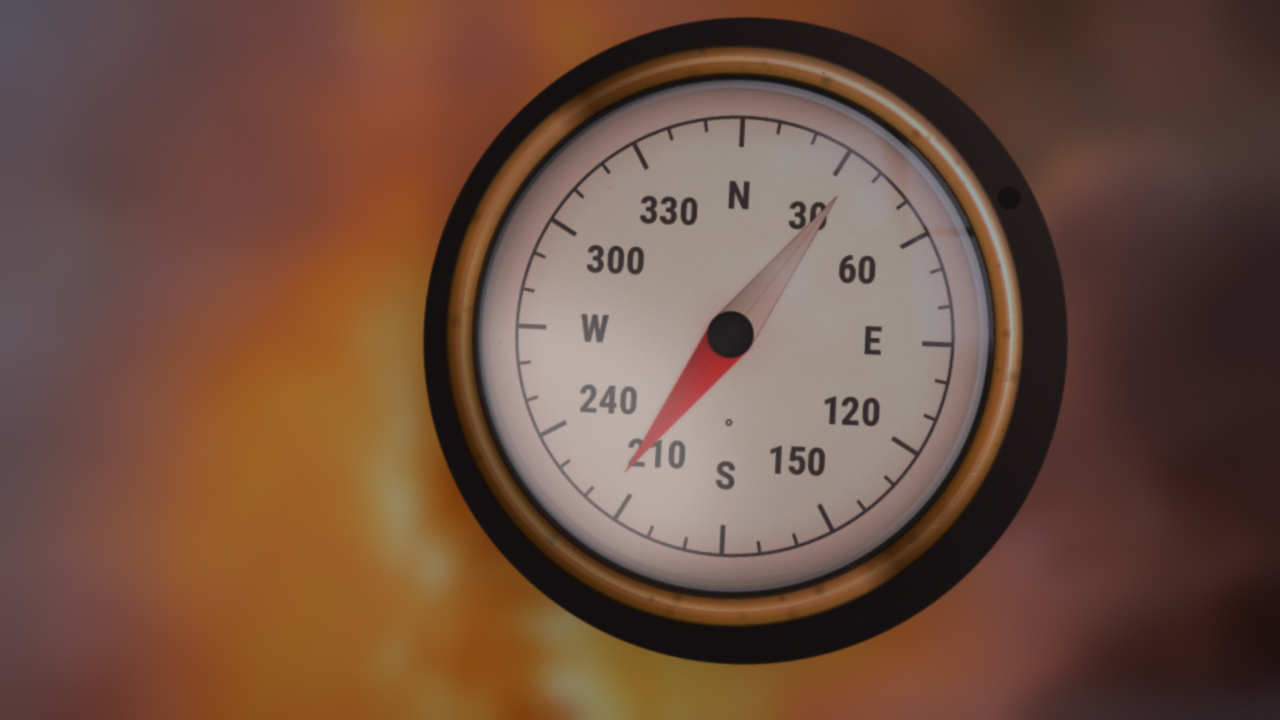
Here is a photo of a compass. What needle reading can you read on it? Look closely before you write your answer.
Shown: 215 °
